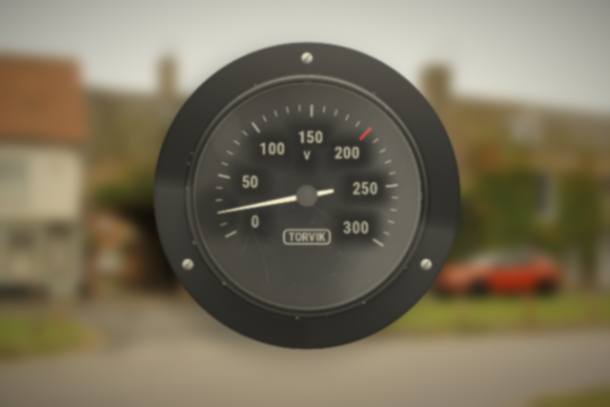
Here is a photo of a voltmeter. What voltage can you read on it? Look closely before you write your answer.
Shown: 20 V
